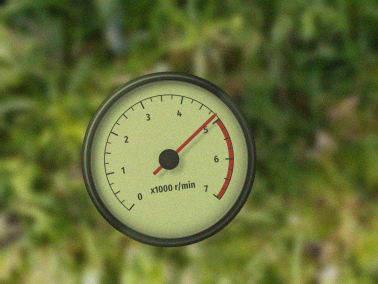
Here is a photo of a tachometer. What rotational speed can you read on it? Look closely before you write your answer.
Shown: 4875 rpm
